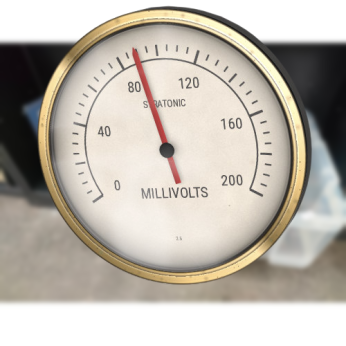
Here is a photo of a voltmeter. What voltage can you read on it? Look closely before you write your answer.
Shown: 90 mV
